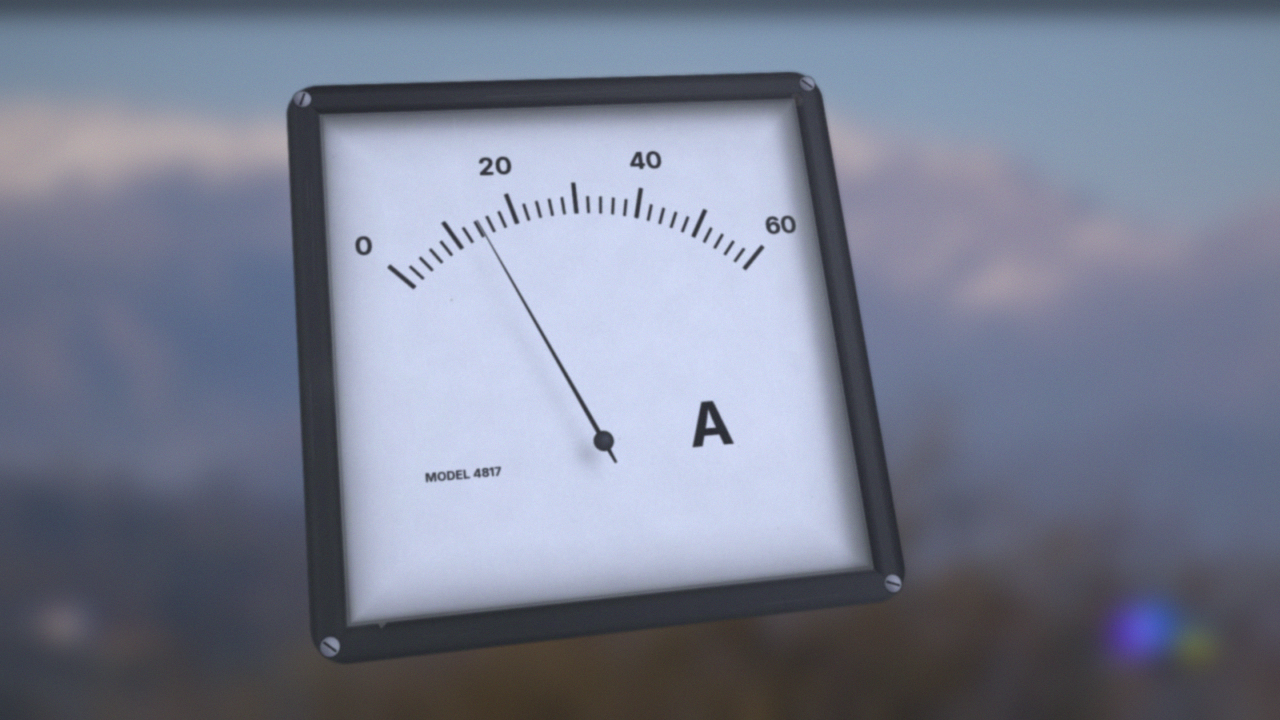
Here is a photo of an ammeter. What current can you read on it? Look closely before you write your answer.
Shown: 14 A
